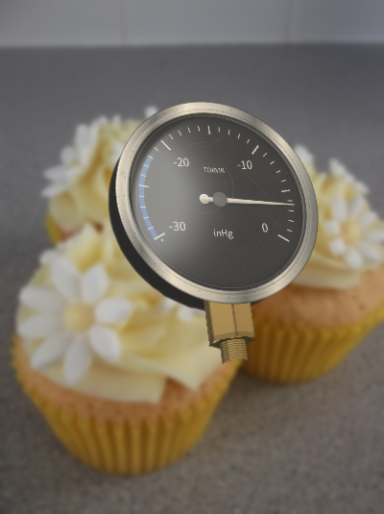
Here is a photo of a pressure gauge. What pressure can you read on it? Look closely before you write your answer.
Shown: -3.5 inHg
